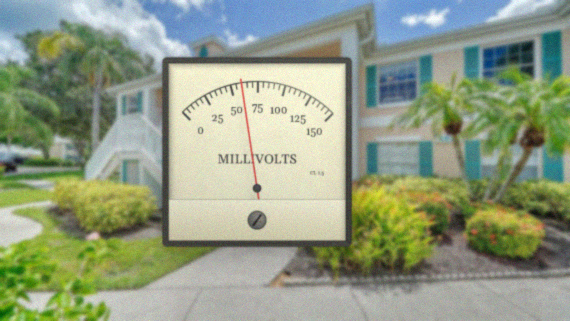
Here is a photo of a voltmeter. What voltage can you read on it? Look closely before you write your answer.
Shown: 60 mV
